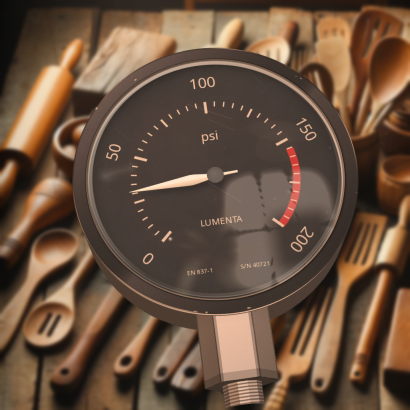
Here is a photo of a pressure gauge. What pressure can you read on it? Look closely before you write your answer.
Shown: 30 psi
